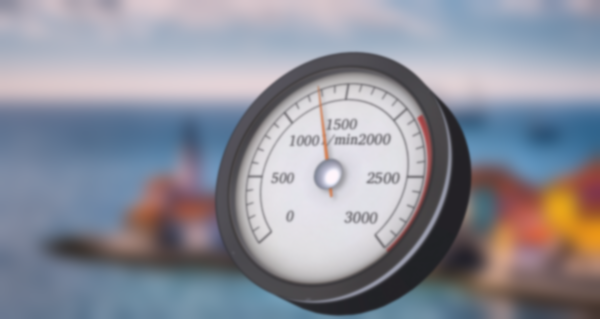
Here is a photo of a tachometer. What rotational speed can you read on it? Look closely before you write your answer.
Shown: 1300 rpm
